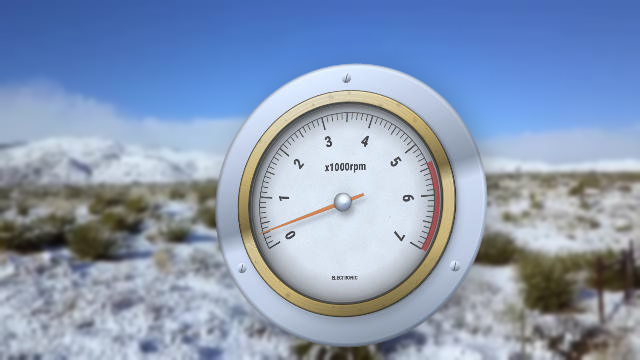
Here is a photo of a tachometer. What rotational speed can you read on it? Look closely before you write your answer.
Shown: 300 rpm
